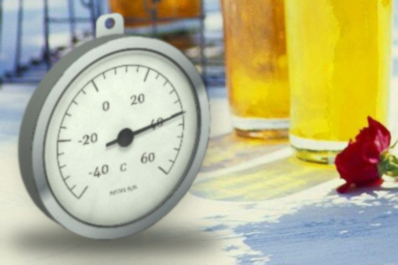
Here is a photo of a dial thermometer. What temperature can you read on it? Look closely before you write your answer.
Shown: 40 °C
